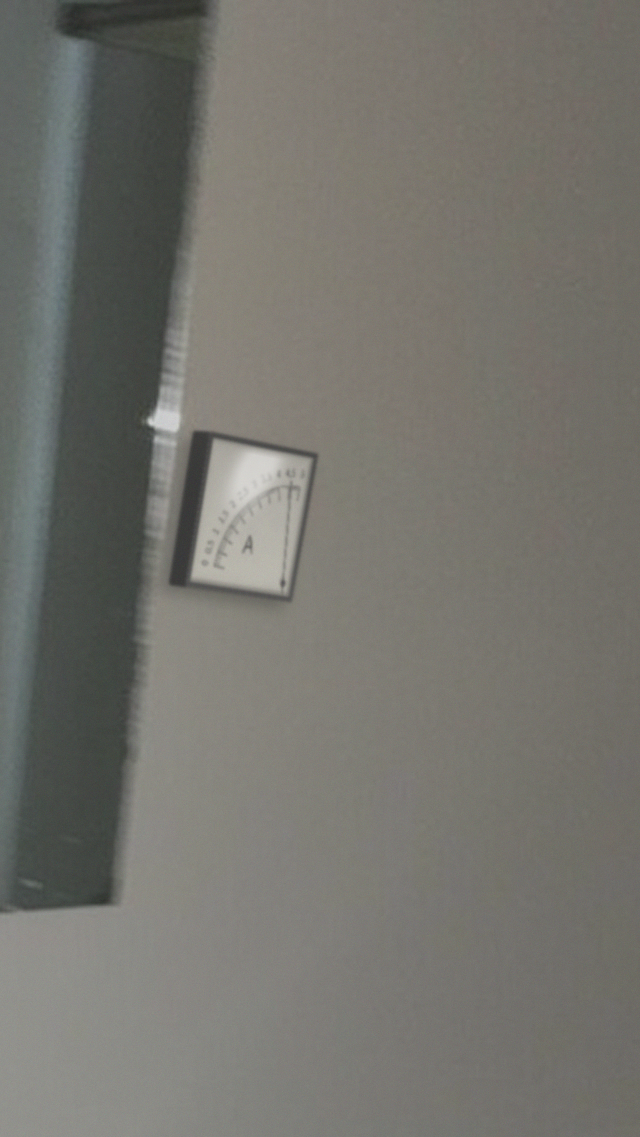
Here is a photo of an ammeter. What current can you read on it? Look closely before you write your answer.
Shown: 4.5 A
